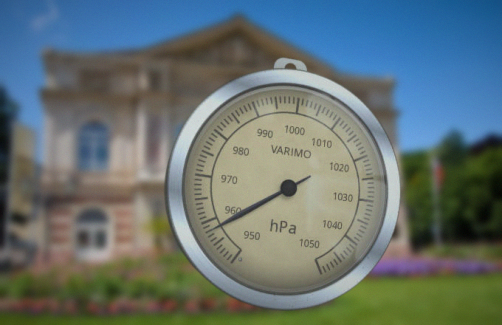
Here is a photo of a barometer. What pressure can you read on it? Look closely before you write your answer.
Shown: 958 hPa
